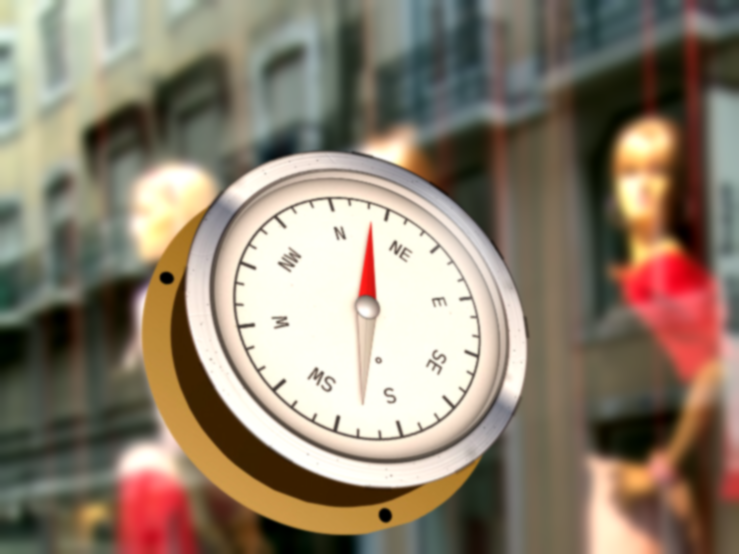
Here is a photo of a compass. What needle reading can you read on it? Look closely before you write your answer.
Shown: 20 °
